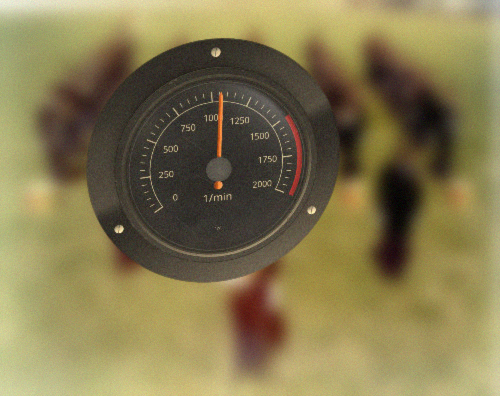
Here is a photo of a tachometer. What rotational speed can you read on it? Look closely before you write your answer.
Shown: 1050 rpm
